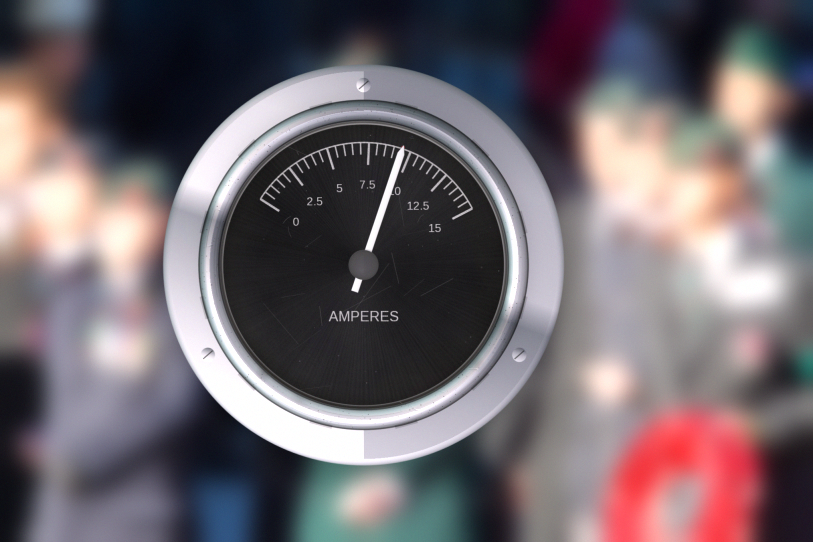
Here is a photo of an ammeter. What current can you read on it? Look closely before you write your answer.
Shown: 9.5 A
